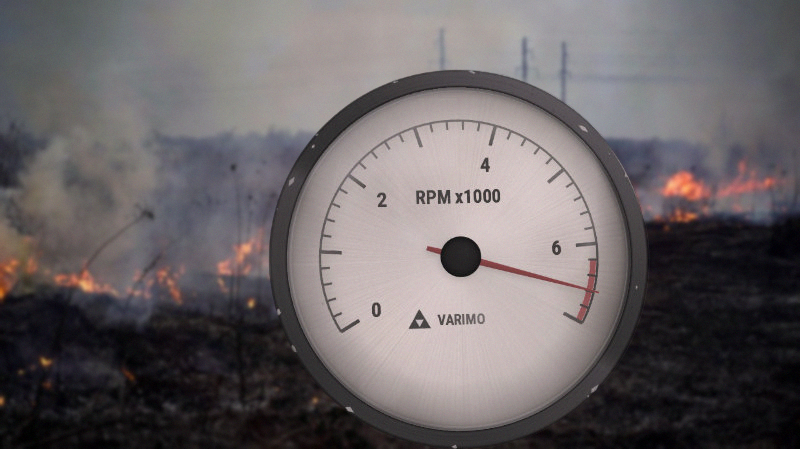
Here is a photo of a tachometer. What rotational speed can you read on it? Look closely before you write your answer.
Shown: 6600 rpm
